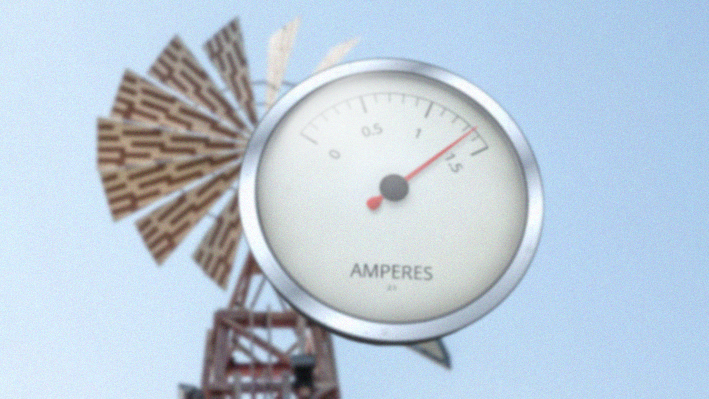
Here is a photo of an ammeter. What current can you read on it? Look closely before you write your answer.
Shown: 1.35 A
